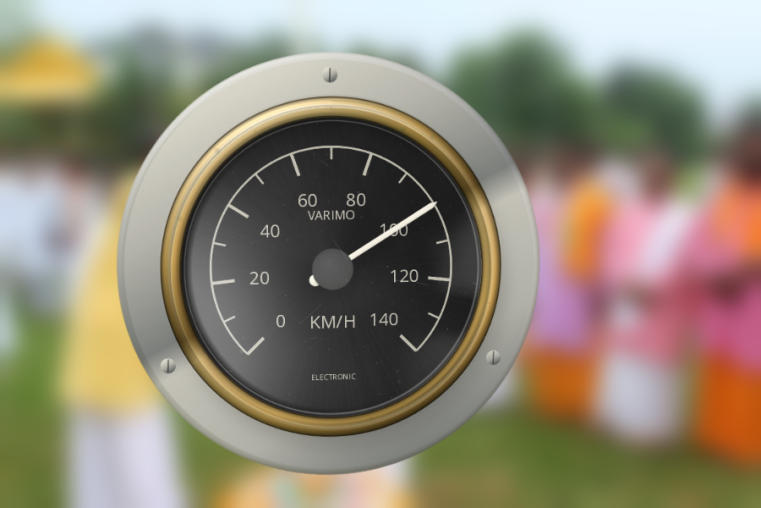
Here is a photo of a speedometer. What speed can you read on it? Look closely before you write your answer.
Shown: 100 km/h
